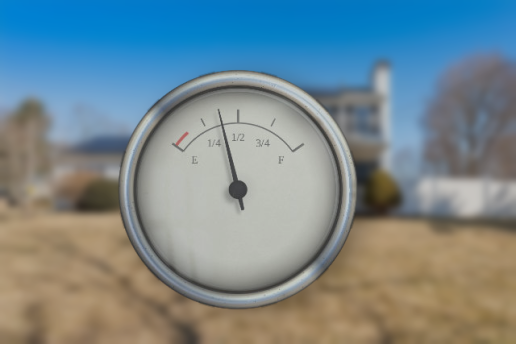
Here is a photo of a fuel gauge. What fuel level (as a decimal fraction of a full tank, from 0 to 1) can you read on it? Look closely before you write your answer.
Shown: 0.375
